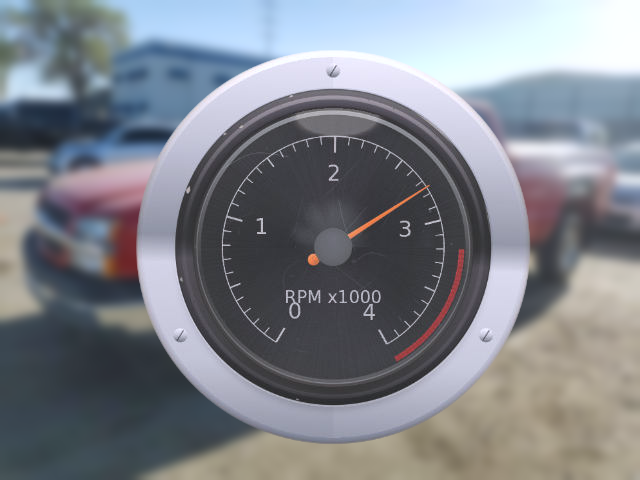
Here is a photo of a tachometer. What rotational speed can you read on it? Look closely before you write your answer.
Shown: 2750 rpm
